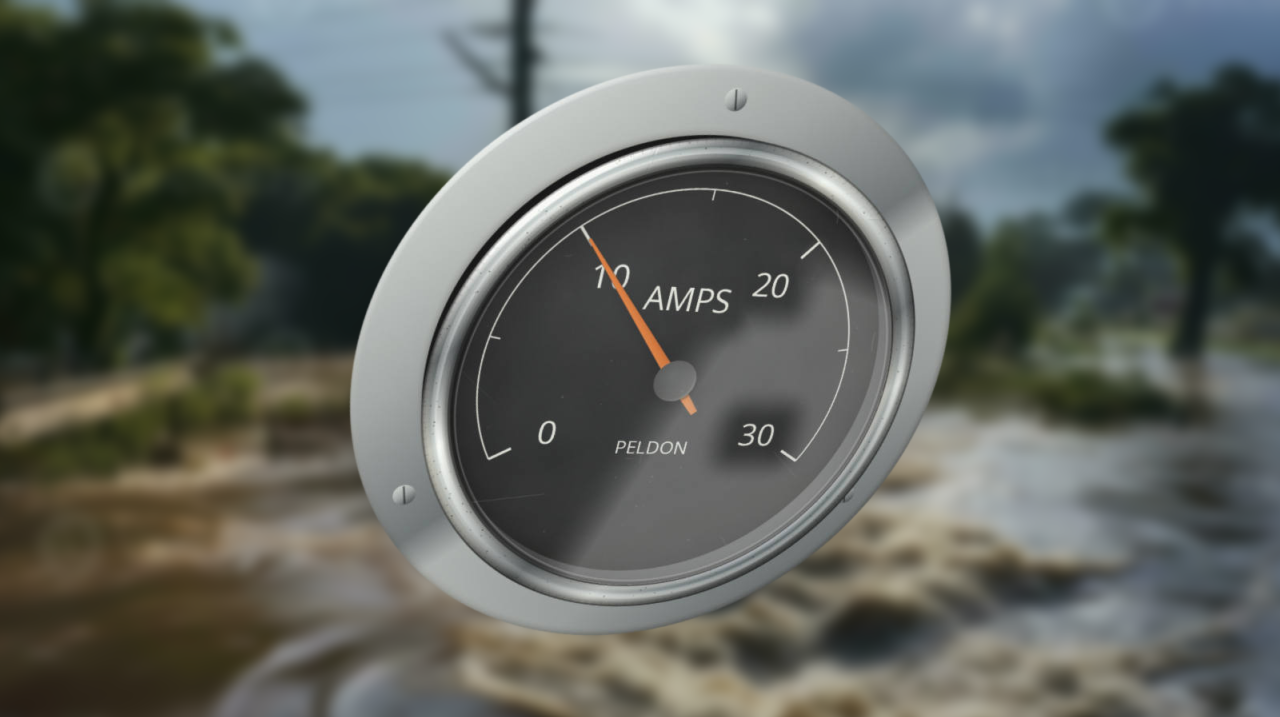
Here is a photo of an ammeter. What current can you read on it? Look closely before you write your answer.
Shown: 10 A
